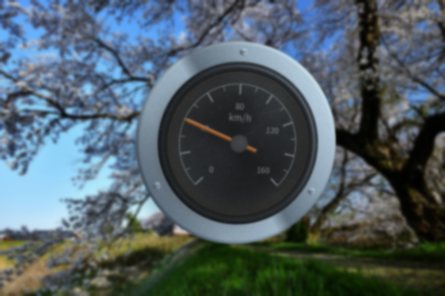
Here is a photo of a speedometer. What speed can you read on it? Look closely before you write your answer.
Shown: 40 km/h
